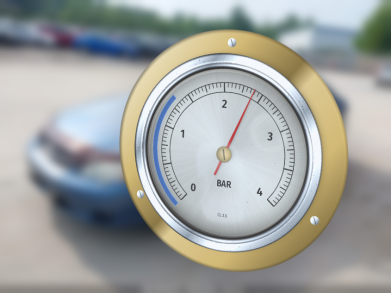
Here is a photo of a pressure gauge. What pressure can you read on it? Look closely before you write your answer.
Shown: 2.4 bar
